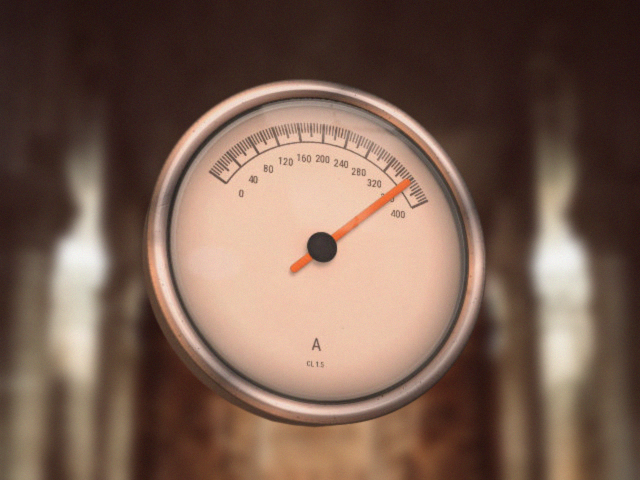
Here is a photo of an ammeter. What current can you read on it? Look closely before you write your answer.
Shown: 360 A
